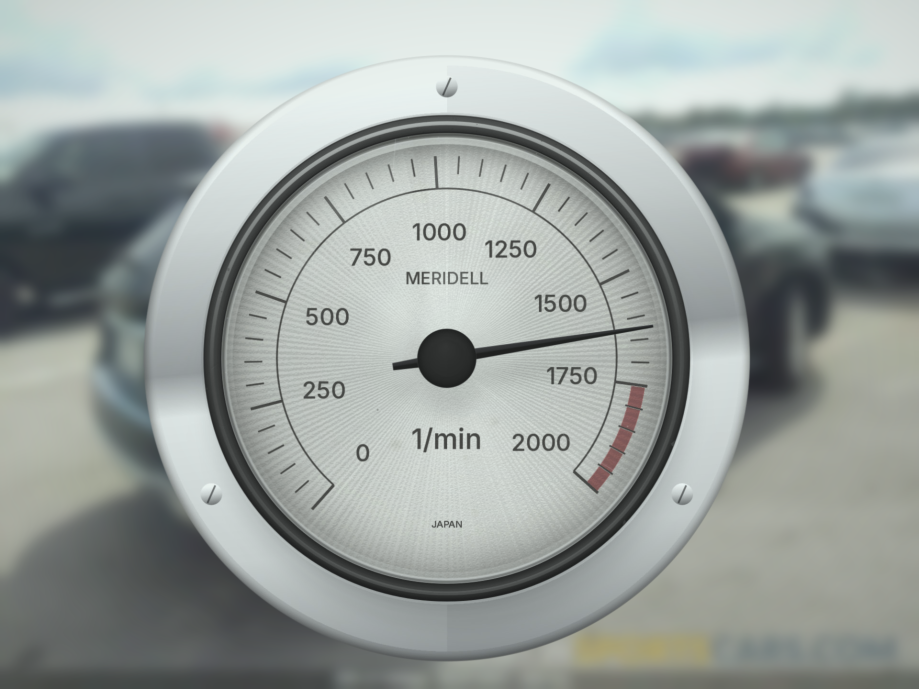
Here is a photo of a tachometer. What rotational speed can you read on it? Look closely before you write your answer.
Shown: 1625 rpm
